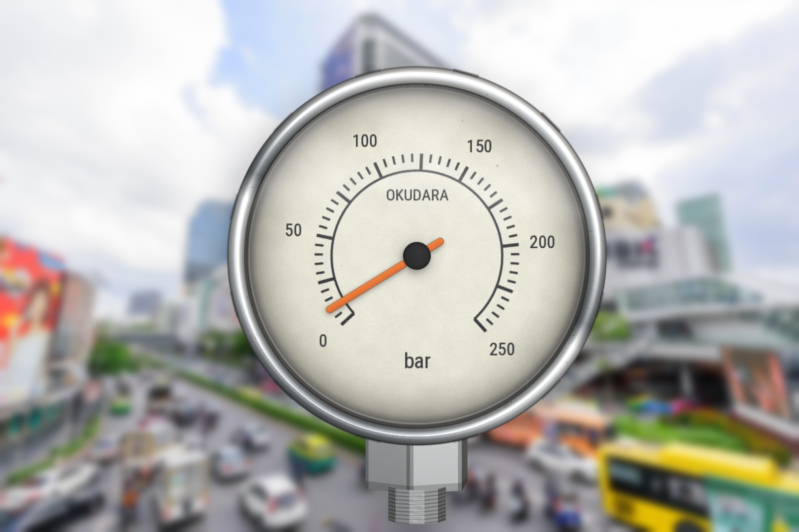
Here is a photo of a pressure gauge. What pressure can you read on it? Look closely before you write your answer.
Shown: 10 bar
